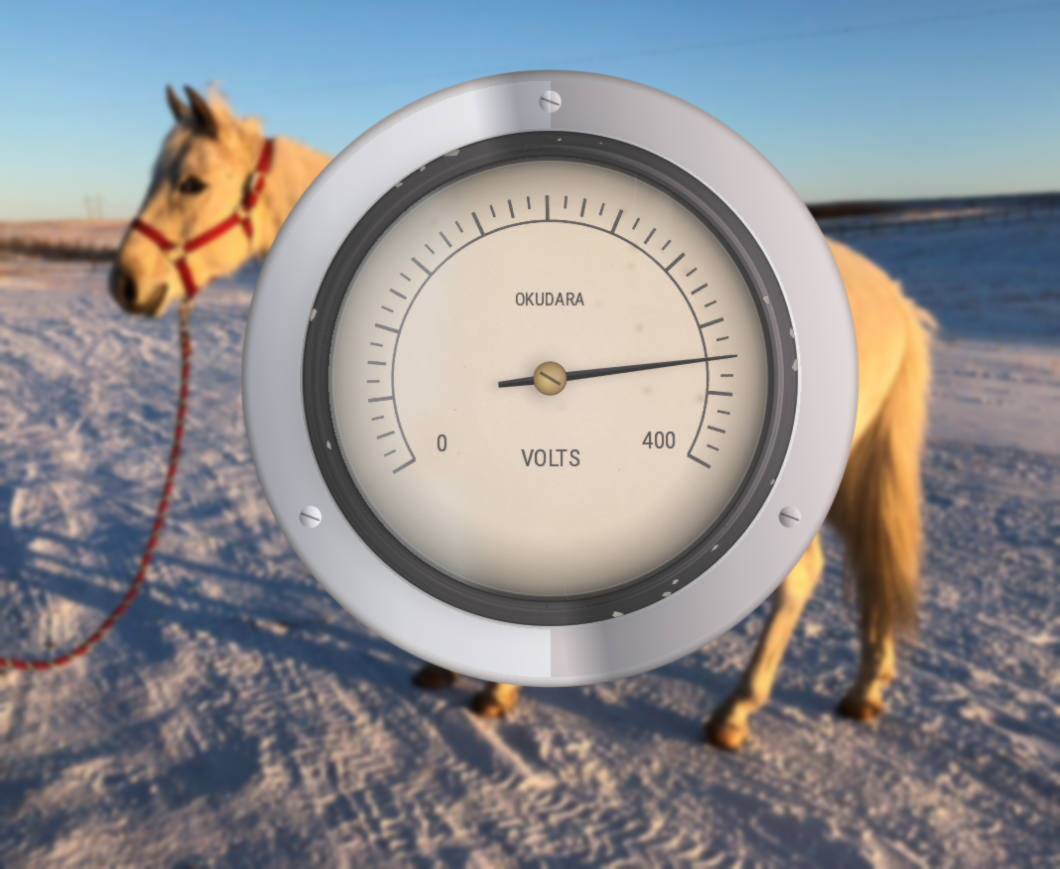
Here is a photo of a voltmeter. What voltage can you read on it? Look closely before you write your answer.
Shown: 340 V
